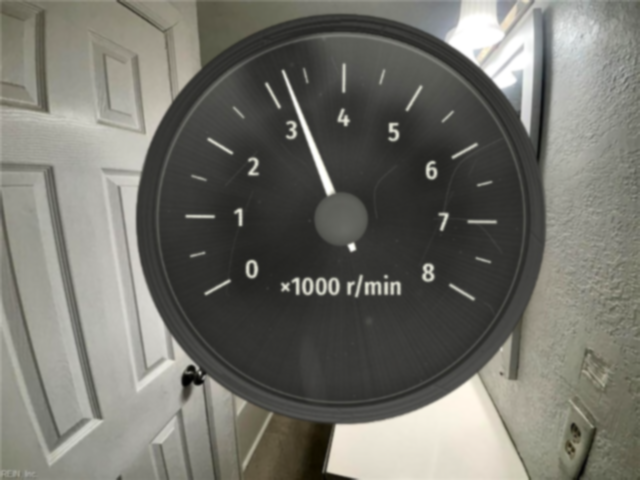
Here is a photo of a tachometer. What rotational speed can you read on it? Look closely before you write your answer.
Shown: 3250 rpm
